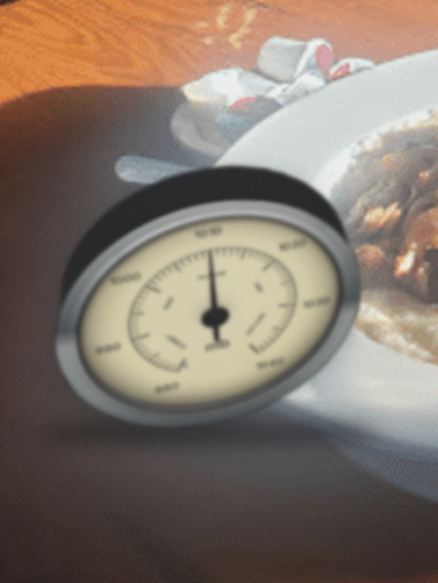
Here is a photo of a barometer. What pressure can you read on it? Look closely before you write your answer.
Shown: 1010 mbar
